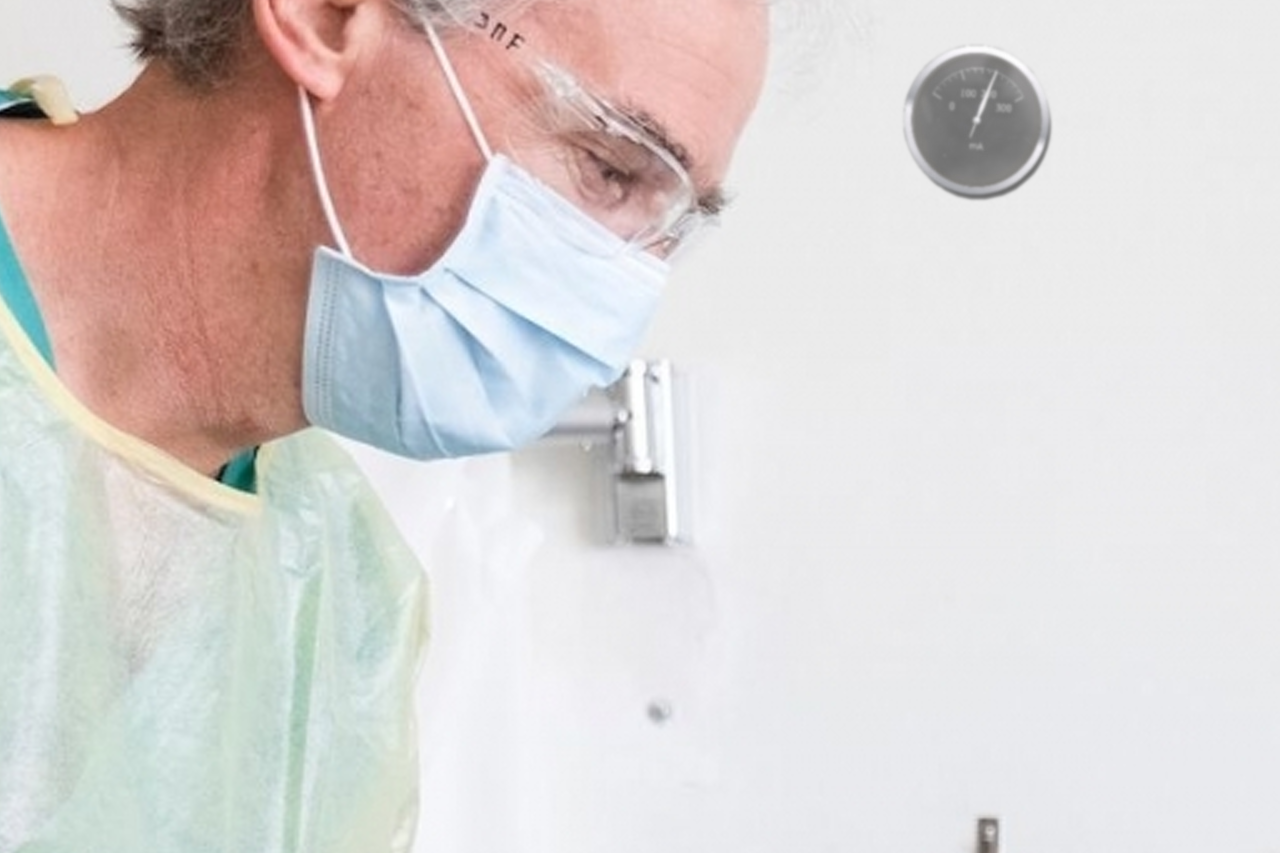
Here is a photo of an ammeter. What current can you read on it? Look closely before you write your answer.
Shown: 200 mA
